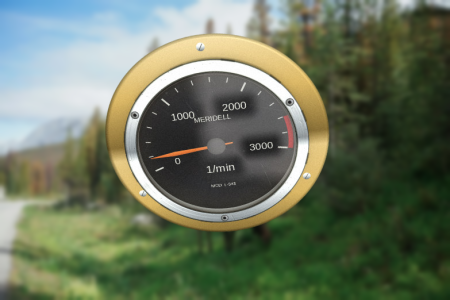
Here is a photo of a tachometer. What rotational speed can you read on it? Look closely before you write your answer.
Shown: 200 rpm
